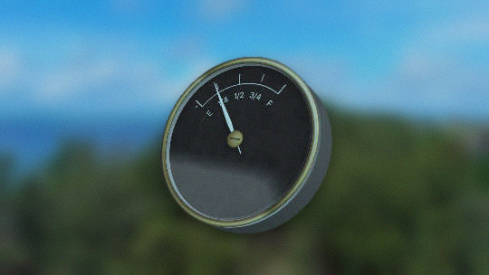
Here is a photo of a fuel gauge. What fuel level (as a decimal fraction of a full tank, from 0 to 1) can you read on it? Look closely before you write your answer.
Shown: 0.25
